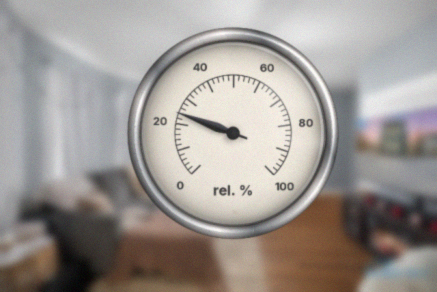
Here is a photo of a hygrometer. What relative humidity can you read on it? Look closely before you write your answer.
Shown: 24 %
